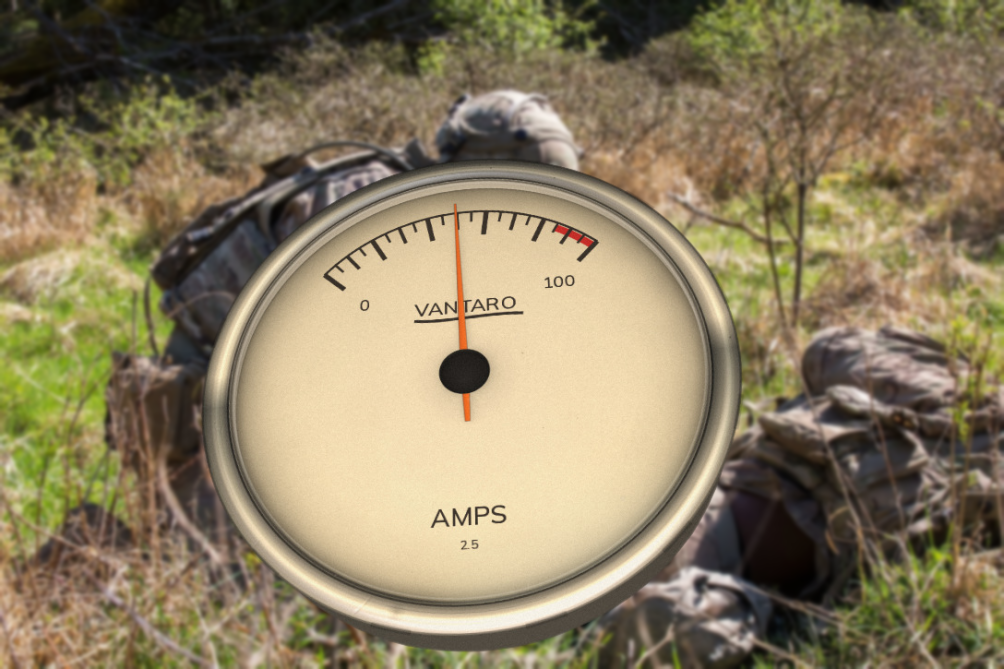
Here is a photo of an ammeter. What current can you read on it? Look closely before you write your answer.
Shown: 50 A
